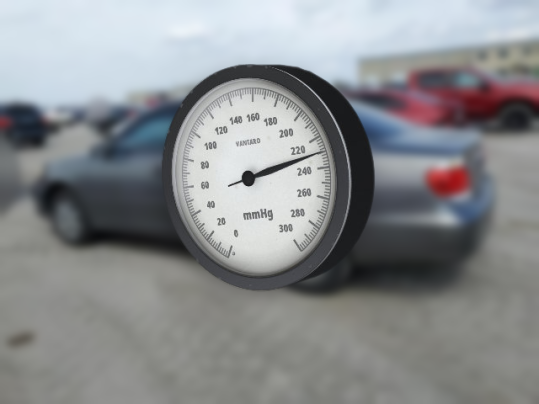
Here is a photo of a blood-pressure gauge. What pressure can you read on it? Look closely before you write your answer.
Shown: 230 mmHg
